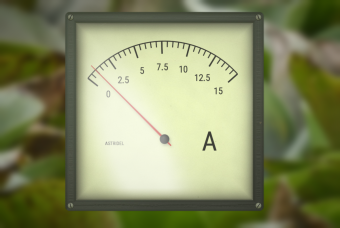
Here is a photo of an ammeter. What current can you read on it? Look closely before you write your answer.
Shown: 1 A
